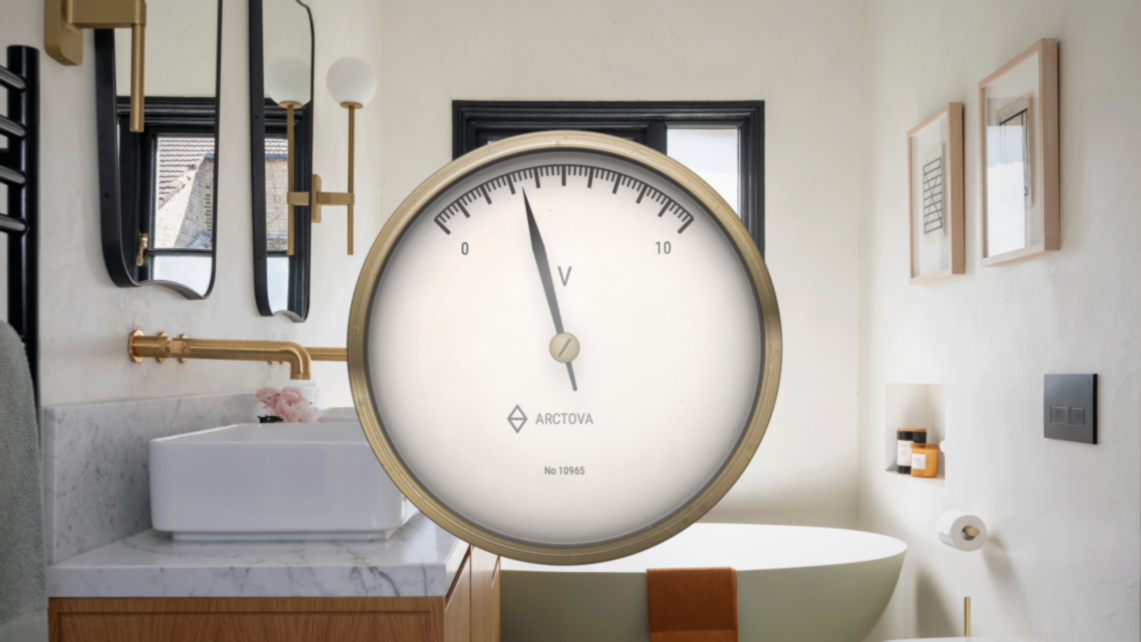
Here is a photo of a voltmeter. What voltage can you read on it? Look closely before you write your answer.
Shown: 3.4 V
